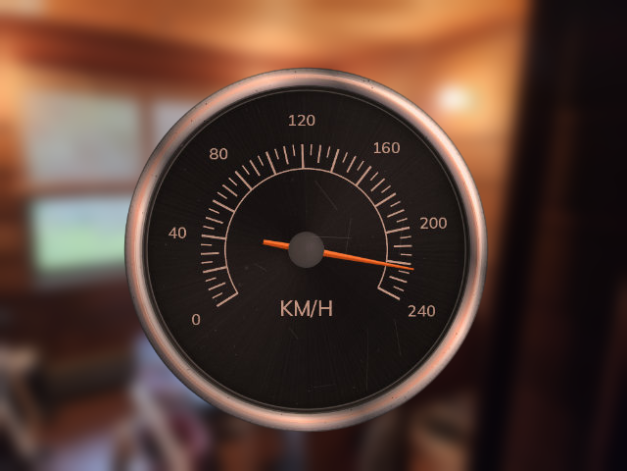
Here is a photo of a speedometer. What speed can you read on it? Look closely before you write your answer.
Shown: 222.5 km/h
